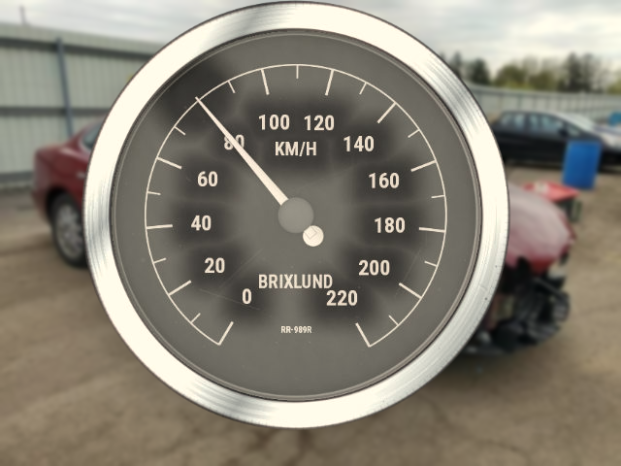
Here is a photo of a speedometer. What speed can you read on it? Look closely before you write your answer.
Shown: 80 km/h
